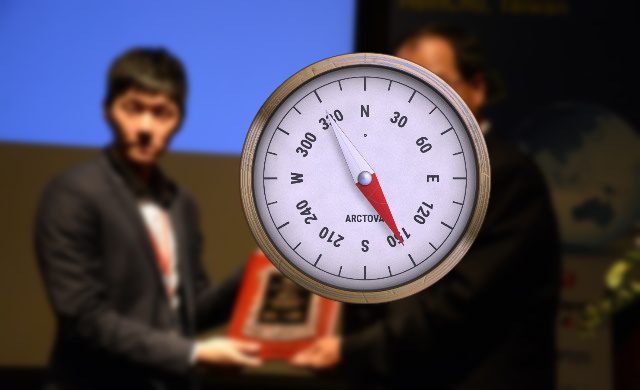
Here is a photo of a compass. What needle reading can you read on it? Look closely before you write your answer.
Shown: 150 °
